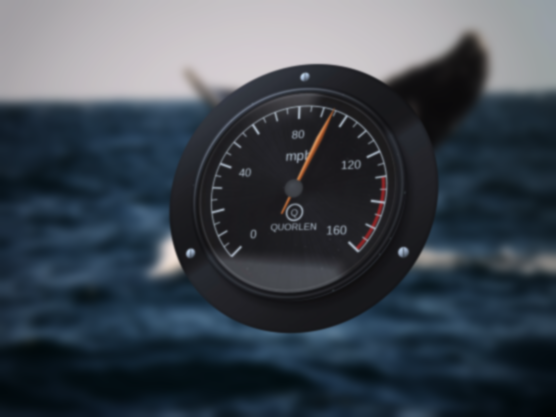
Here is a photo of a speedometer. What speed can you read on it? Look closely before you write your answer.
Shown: 95 mph
